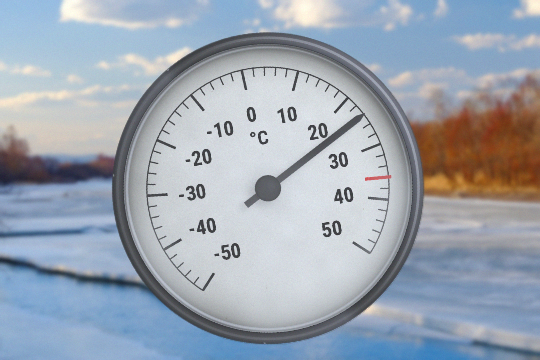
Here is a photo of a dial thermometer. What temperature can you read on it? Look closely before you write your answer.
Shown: 24 °C
